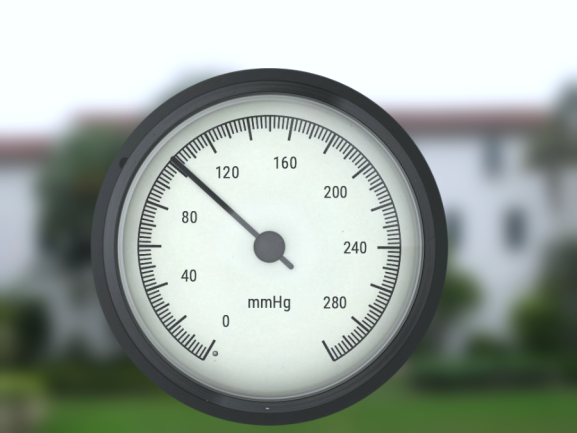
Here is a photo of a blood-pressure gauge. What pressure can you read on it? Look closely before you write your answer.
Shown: 102 mmHg
